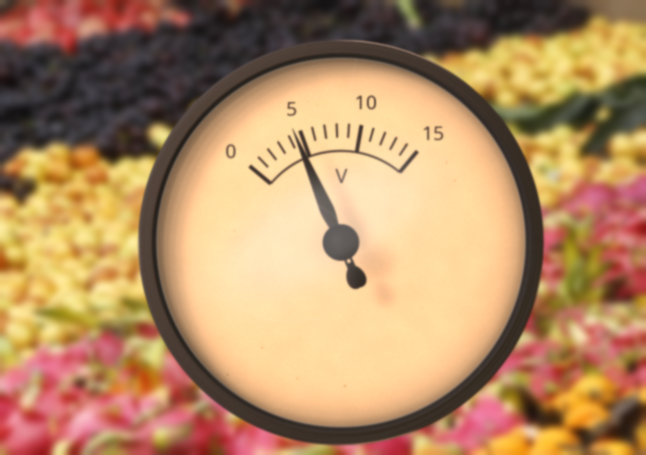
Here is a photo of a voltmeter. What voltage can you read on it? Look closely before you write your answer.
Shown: 4.5 V
